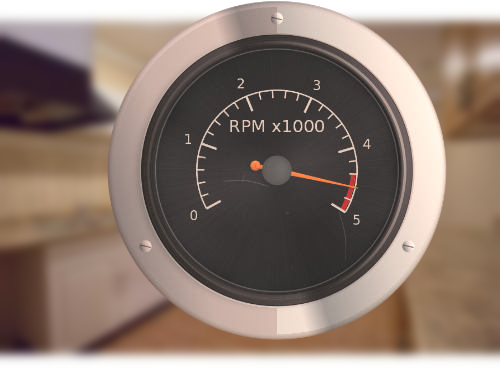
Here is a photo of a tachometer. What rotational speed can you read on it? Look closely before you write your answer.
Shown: 4600 rpm
